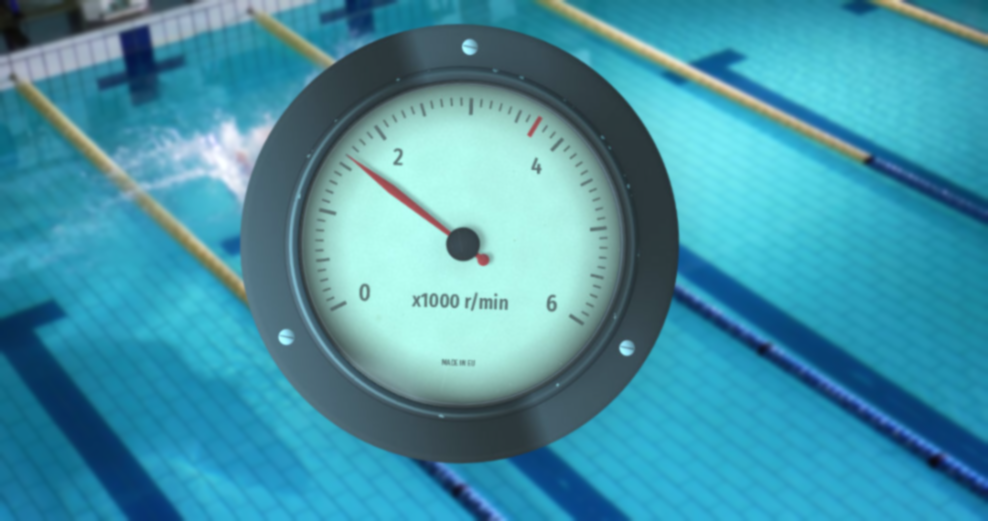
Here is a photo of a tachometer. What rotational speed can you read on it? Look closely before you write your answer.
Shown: 1600 rpm
